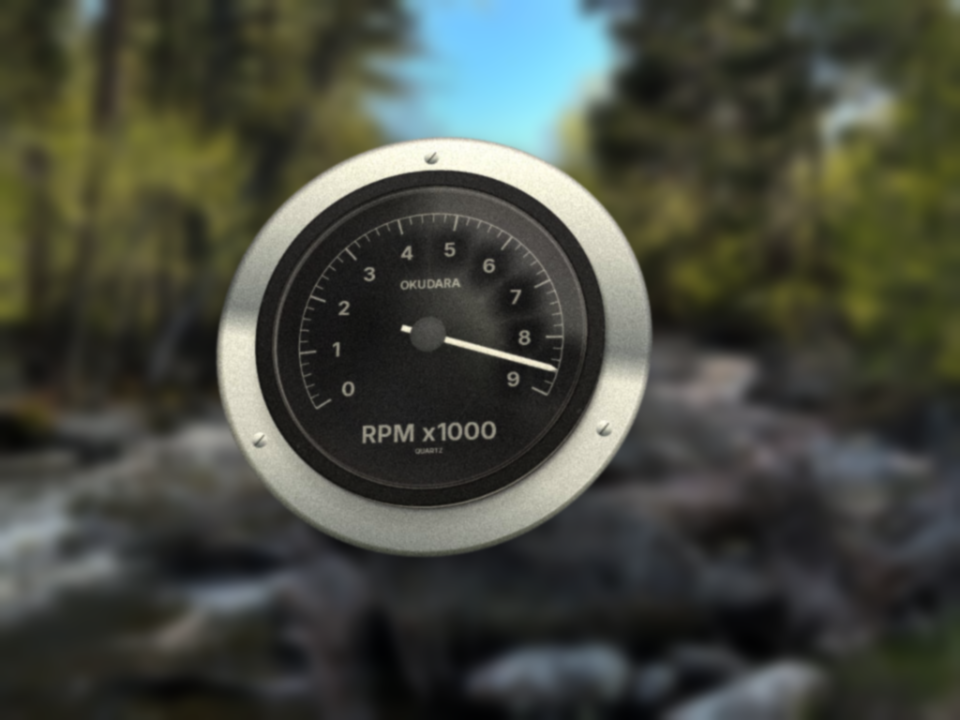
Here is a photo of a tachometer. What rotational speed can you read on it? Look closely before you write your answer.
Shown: 8600 rpm
